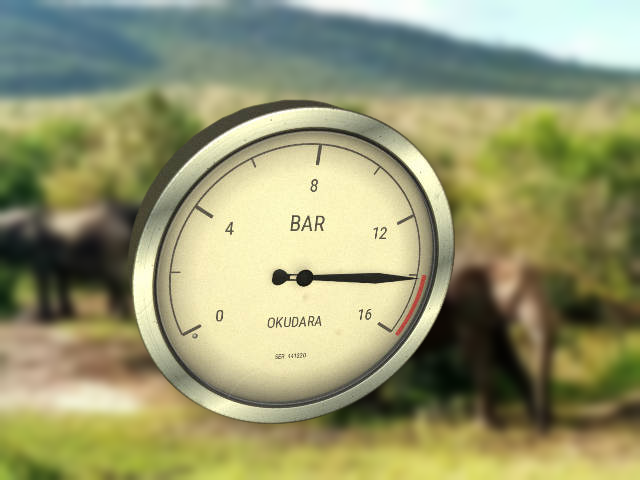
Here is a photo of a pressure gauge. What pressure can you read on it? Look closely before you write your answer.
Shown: 14 bar
